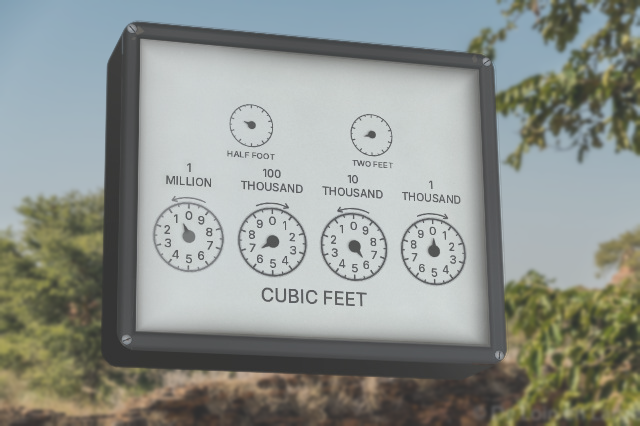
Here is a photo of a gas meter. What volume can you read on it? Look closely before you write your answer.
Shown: 66000 ft³
